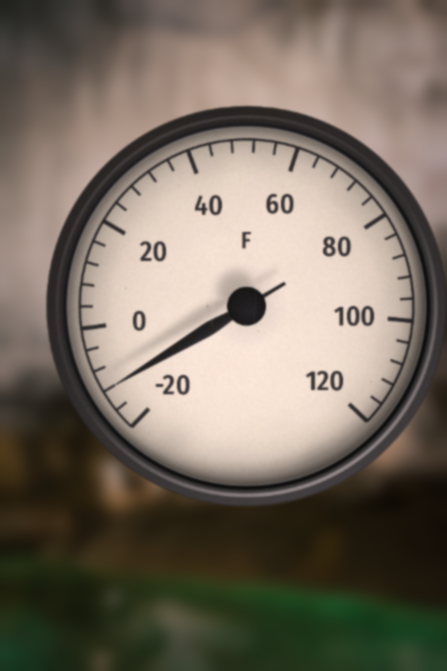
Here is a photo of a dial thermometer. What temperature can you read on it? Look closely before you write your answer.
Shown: -12 °F
